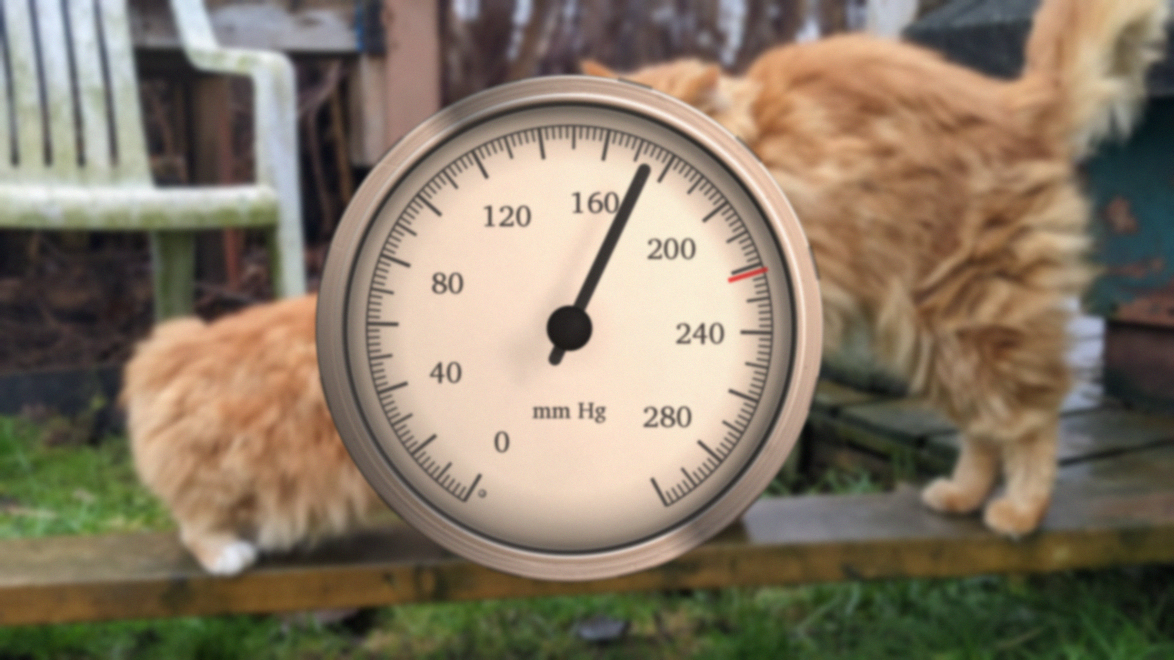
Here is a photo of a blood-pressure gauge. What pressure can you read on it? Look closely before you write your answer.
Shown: 174 mmHg
